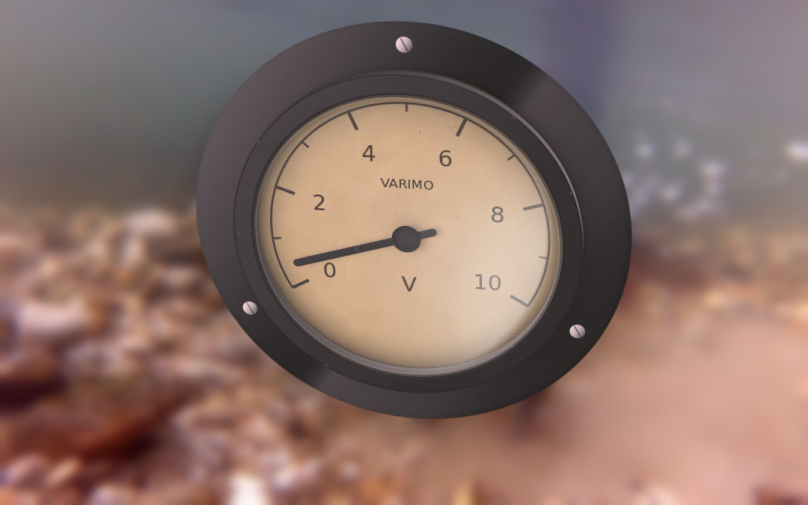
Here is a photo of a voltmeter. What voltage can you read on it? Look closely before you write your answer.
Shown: 0.5 V
